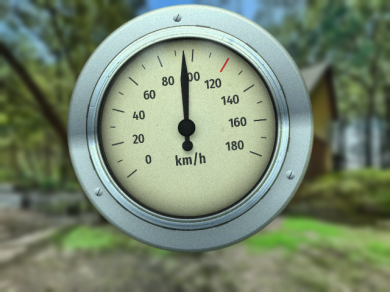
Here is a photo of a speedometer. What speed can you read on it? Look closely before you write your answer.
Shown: 95 km/h
